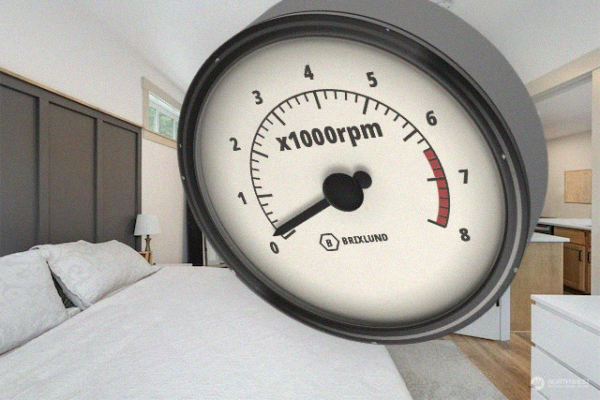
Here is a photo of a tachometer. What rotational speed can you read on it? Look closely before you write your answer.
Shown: 200 rpm
